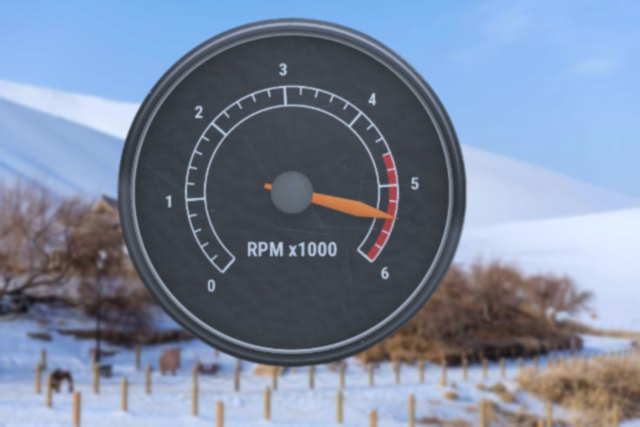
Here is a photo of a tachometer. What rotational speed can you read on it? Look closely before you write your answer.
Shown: 5400 rpm
